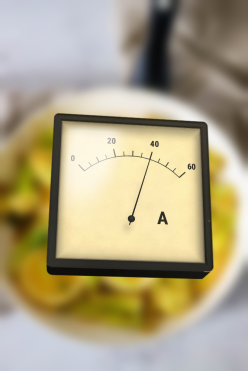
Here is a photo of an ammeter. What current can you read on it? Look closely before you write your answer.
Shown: 40 A
